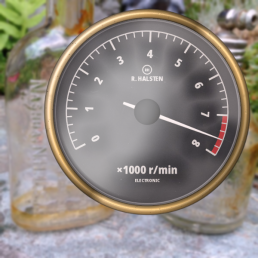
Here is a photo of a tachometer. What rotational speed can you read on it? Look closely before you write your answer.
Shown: 7600 rpm
